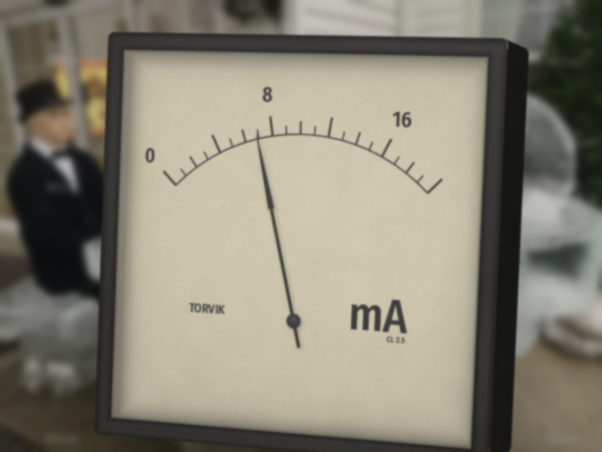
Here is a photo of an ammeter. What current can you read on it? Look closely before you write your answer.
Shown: 7 mA
